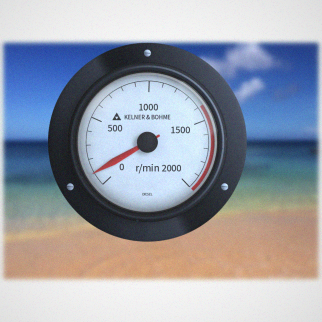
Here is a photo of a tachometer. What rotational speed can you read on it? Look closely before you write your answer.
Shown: 100 rpm
